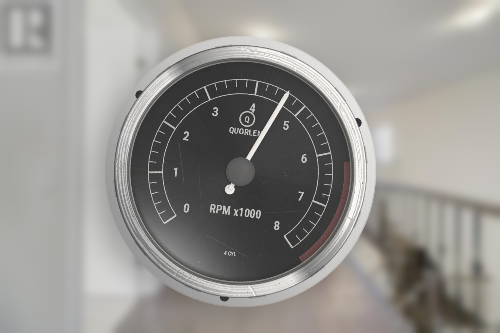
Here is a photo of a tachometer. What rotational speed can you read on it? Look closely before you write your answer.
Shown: 4600 rpm
